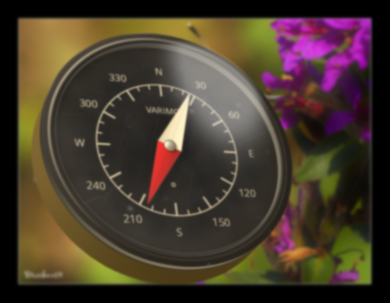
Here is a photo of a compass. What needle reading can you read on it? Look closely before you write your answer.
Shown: 205 °
